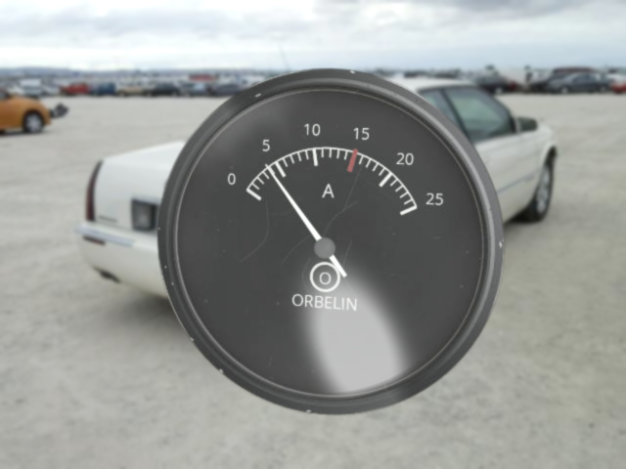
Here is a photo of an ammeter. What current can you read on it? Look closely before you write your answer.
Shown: 4 A
